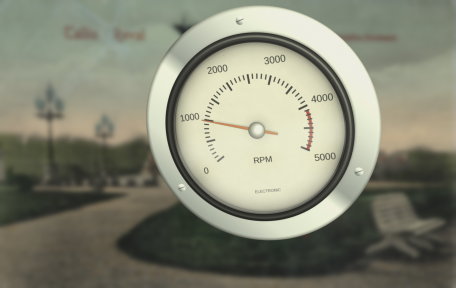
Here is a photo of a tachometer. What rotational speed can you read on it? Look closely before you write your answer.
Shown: 1000 rpm
